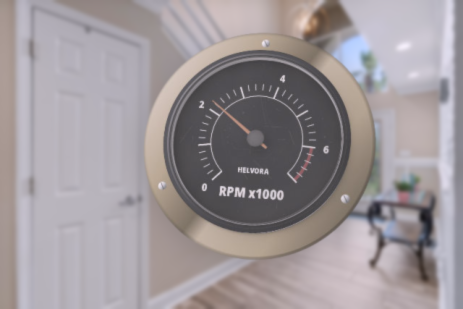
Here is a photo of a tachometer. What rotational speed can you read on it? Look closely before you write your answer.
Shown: 2200 rpm
